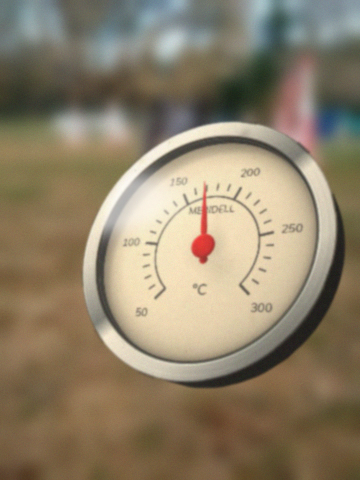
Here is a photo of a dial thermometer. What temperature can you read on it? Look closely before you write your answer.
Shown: 170 °C
